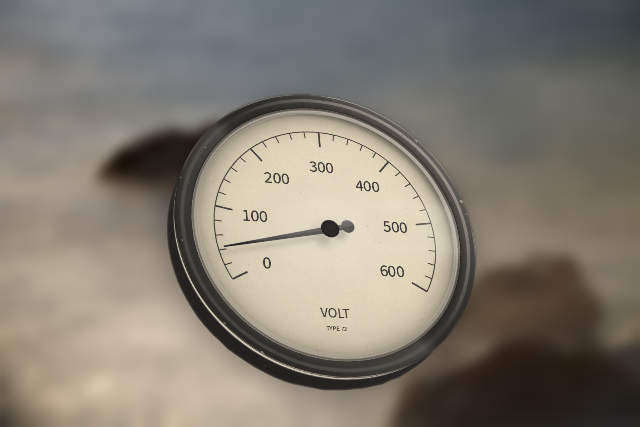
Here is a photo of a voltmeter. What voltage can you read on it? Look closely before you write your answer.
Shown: 40 V
